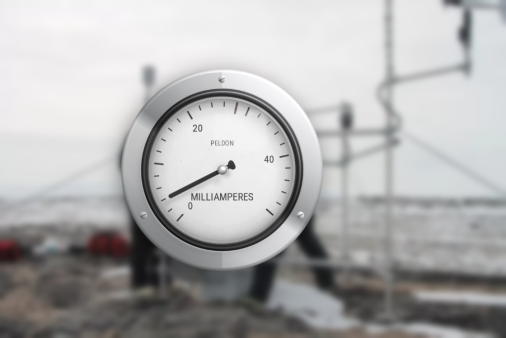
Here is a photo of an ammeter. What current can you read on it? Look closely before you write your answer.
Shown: 4 mA
